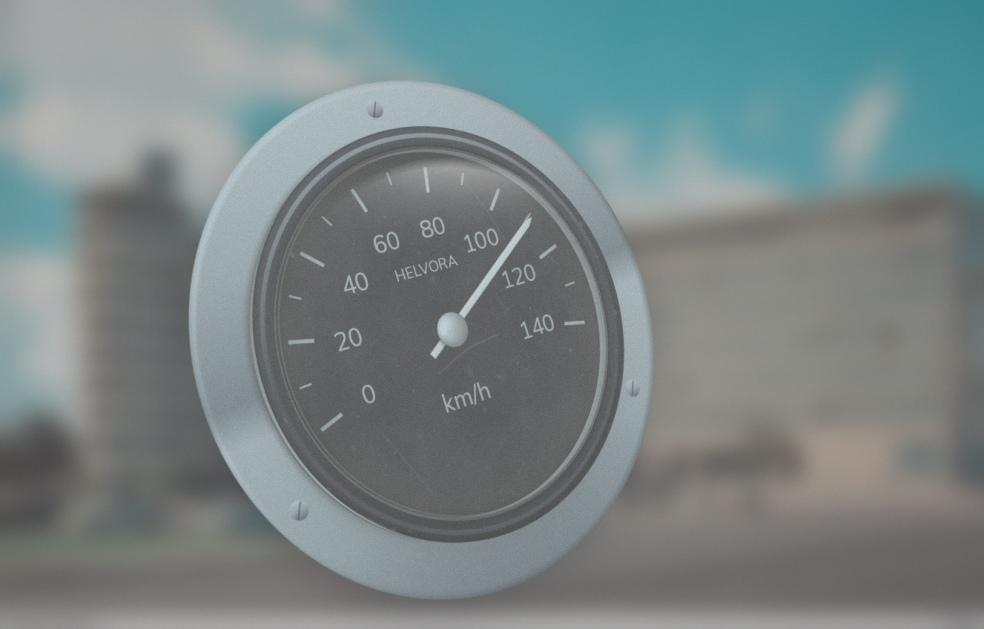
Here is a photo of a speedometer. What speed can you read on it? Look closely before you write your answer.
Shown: 110 km/h
